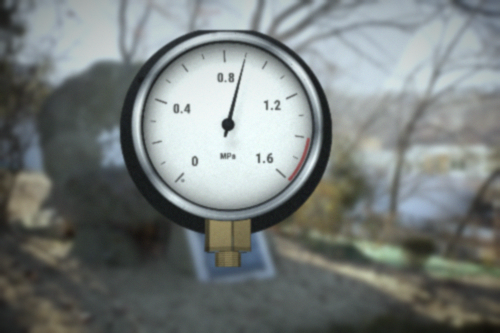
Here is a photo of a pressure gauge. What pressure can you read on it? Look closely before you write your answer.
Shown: 0.9 MPa
